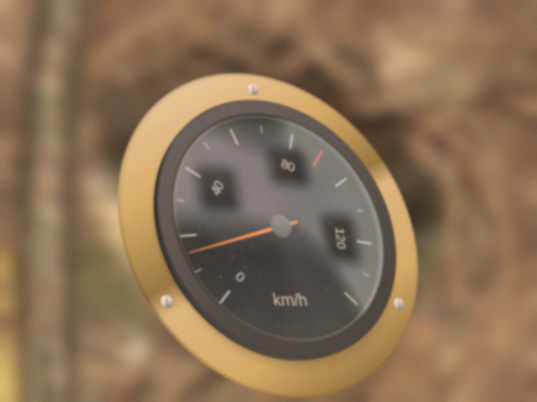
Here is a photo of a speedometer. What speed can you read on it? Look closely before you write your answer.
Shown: 15 km/h
